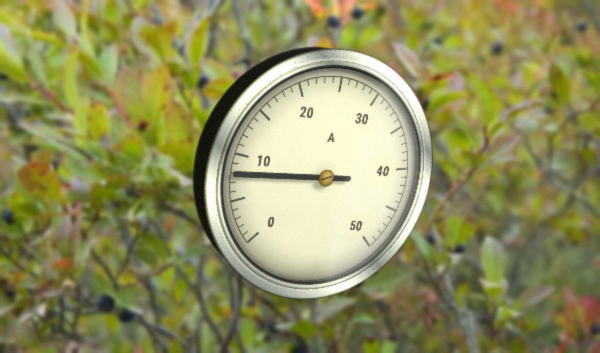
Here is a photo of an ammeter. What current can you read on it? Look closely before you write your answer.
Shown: 8 A
